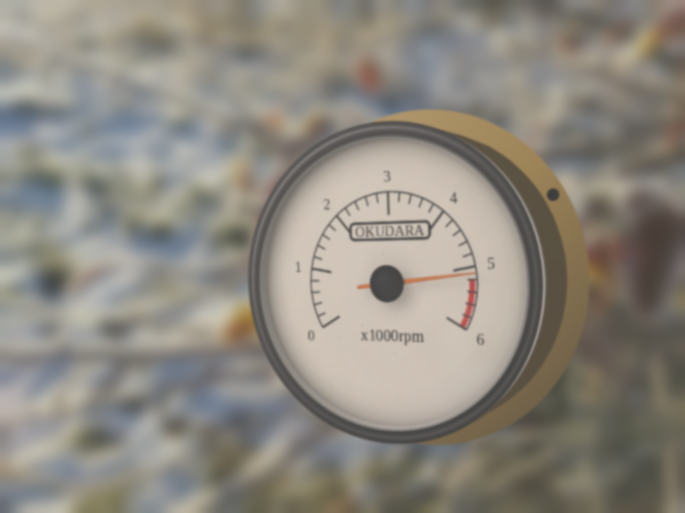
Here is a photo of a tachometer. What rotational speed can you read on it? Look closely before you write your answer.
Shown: 5100 rpm
